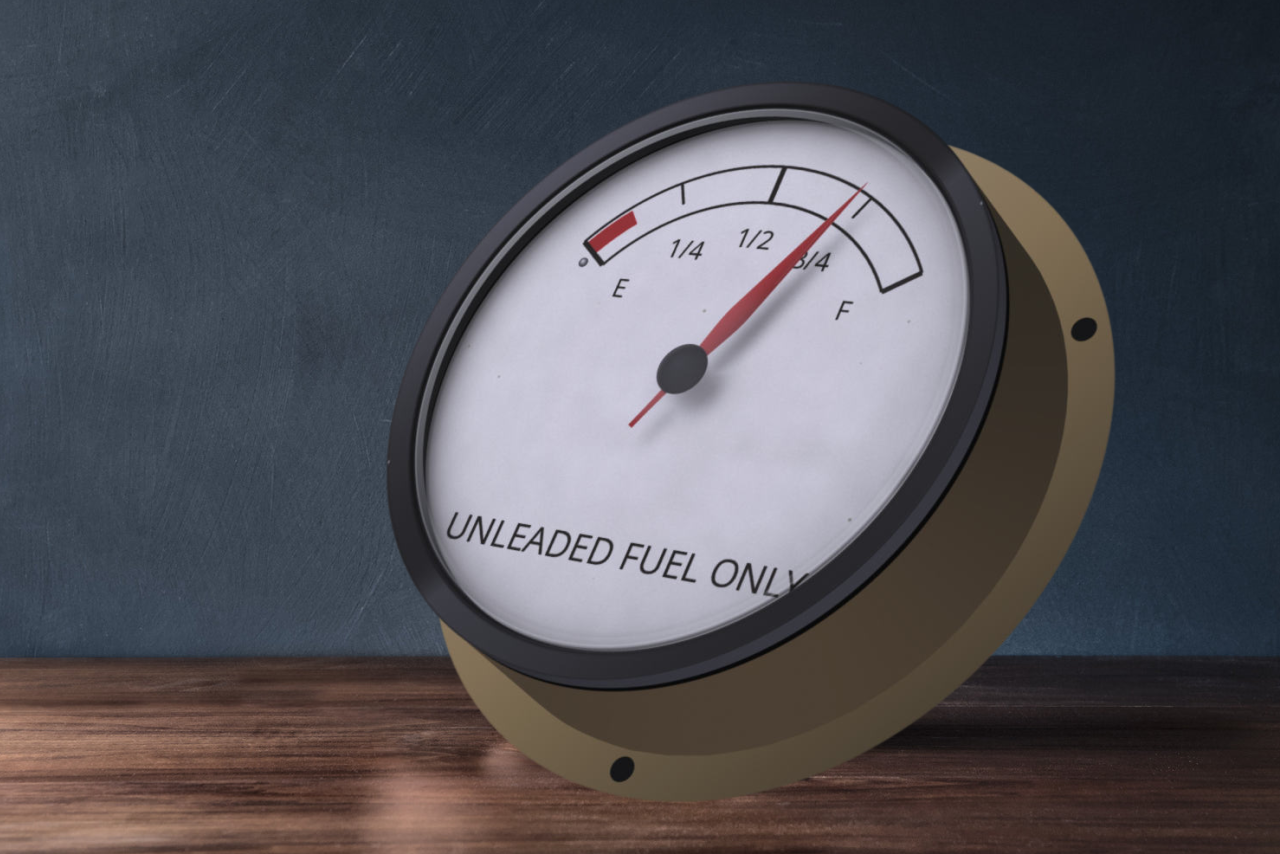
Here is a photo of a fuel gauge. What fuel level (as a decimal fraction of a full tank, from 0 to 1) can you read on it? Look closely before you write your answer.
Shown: 0.75
